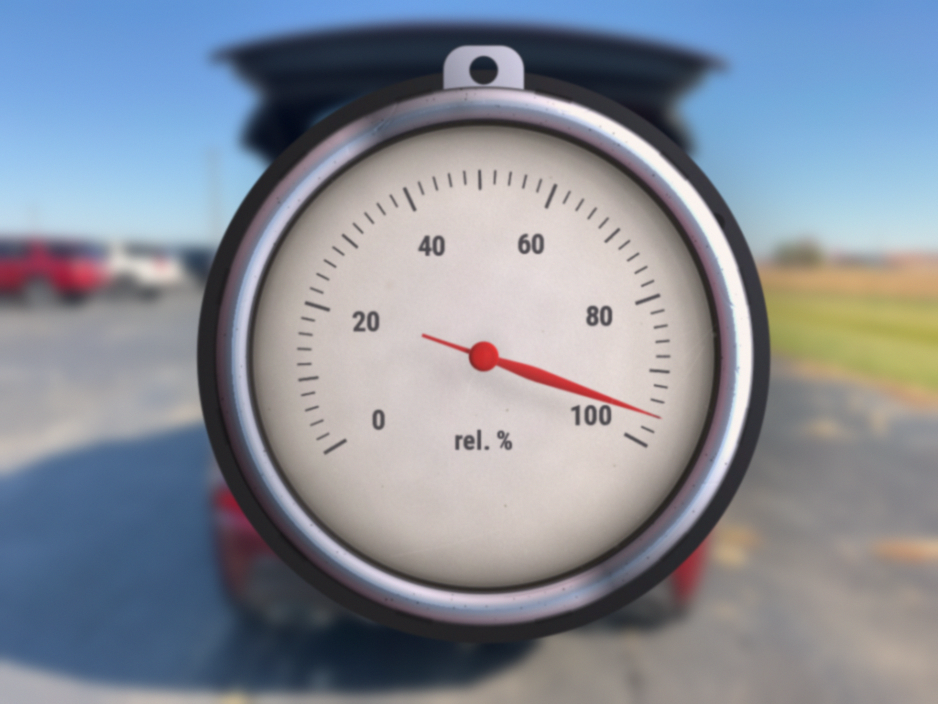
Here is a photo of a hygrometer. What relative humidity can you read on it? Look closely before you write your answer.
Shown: 96 %
